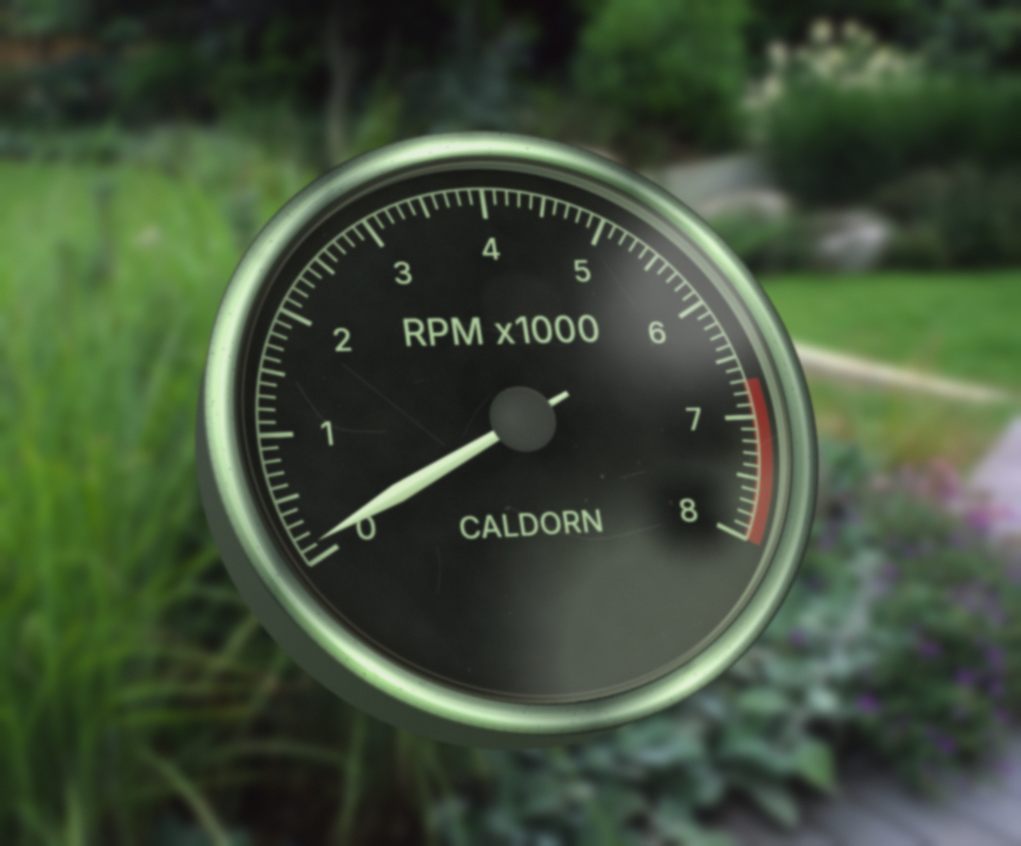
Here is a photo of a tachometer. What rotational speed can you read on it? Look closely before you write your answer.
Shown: 100 rpm
